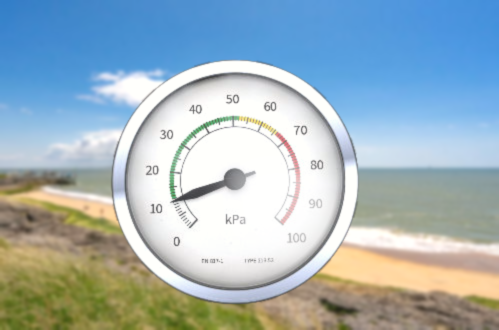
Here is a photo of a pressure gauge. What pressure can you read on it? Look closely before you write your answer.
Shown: 10 kPa
